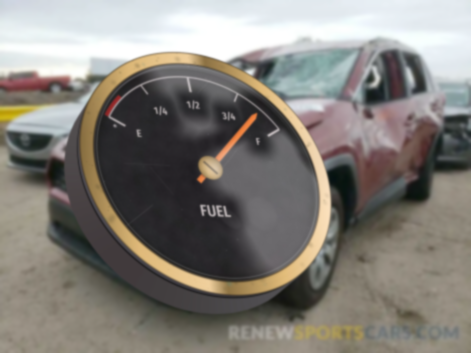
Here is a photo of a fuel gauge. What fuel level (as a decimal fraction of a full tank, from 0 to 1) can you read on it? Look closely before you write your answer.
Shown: 0.875
